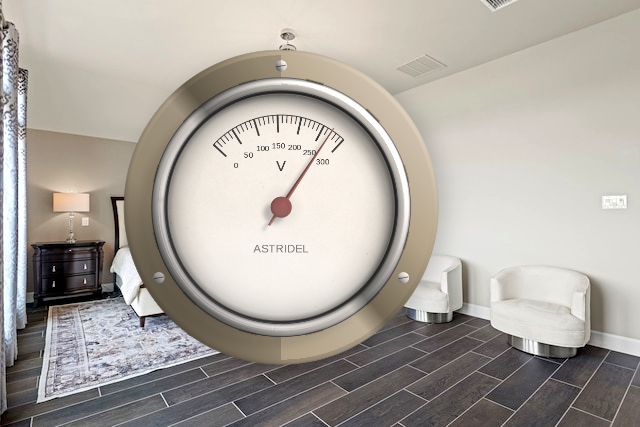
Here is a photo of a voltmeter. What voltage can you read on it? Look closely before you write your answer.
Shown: 270 V
